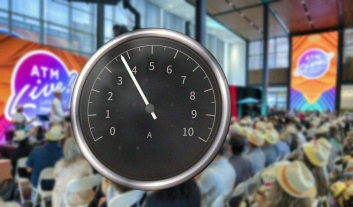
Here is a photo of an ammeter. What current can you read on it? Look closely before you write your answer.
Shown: 3.75 A
